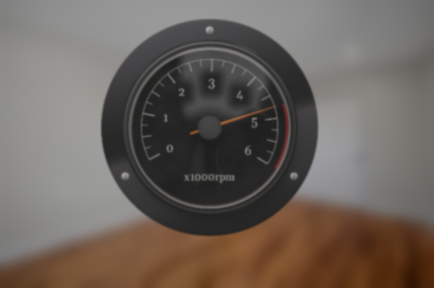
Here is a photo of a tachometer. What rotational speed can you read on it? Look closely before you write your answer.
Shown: 4750 rpm
